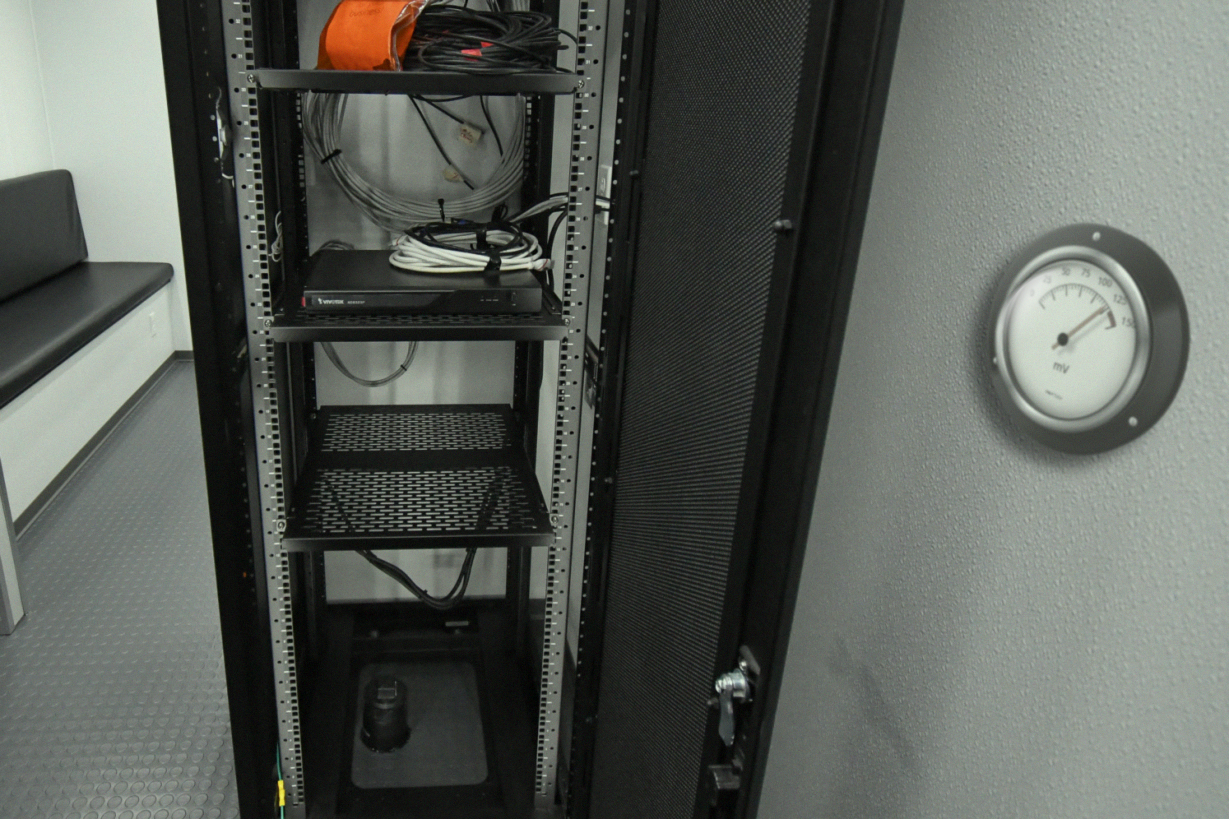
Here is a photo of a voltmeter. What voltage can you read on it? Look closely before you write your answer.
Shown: 125 mV
